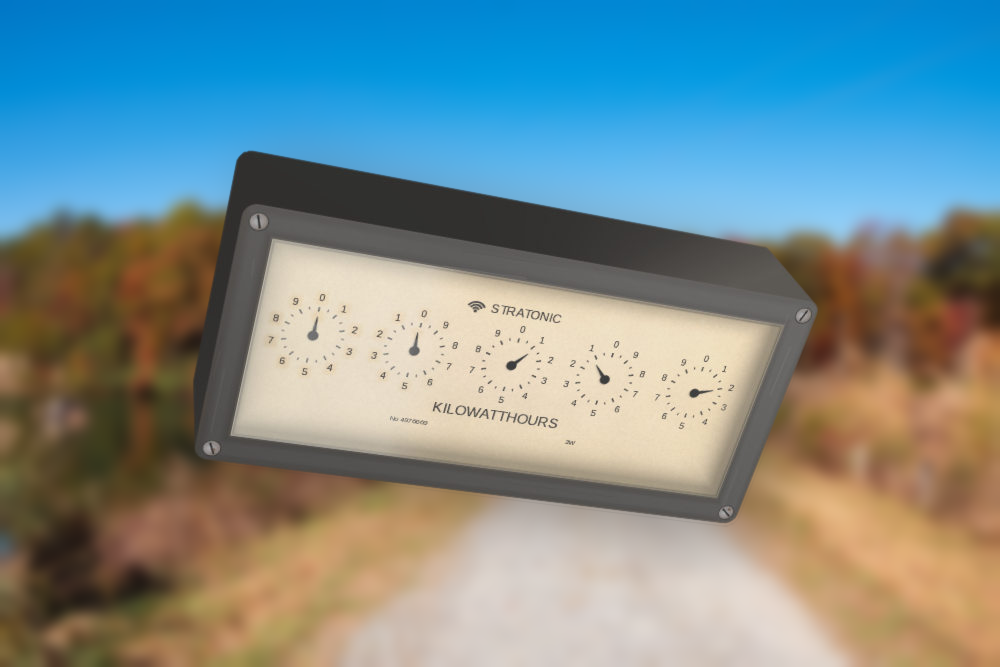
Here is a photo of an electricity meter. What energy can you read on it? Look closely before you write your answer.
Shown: 112 kWh
